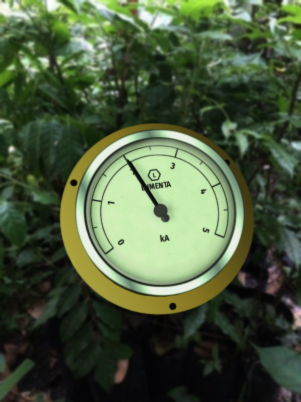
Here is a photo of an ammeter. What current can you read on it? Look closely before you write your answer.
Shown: 2 kA
